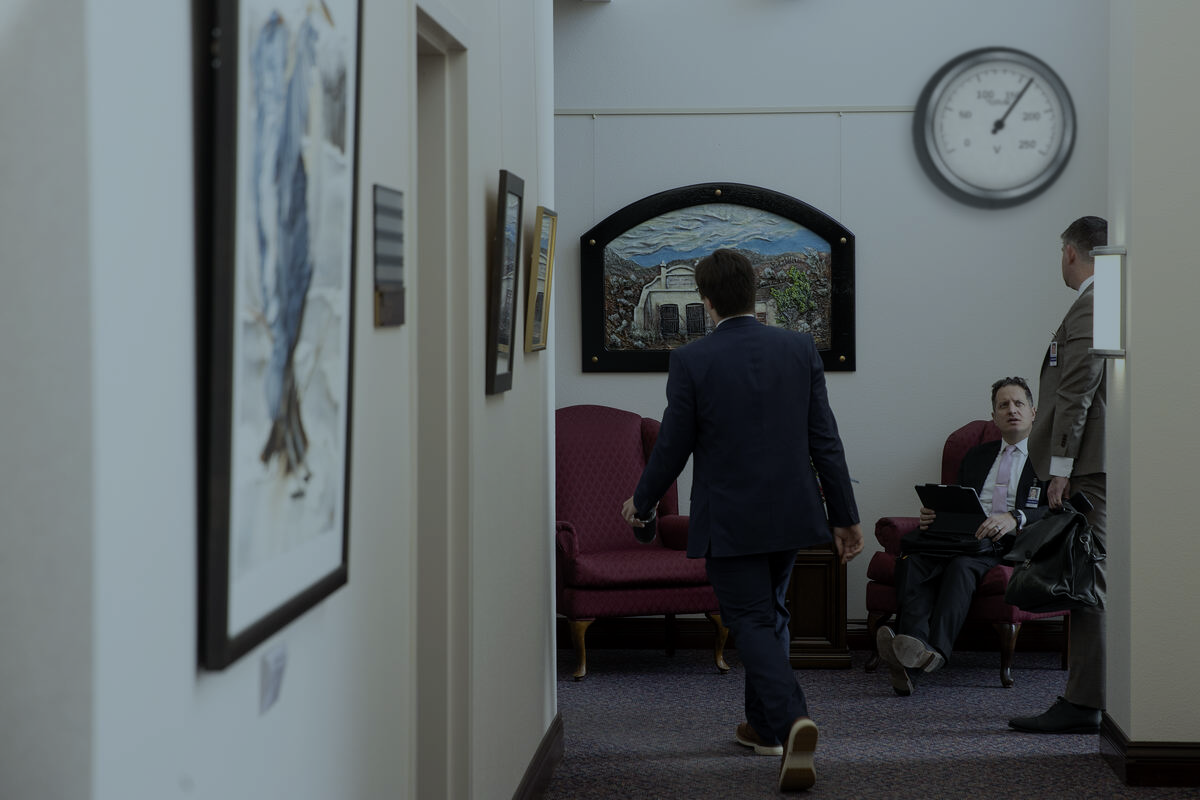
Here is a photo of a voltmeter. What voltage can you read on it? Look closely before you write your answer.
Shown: 160 V
